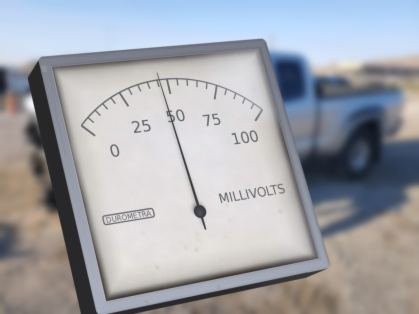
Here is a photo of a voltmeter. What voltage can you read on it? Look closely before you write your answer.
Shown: 45 mV
